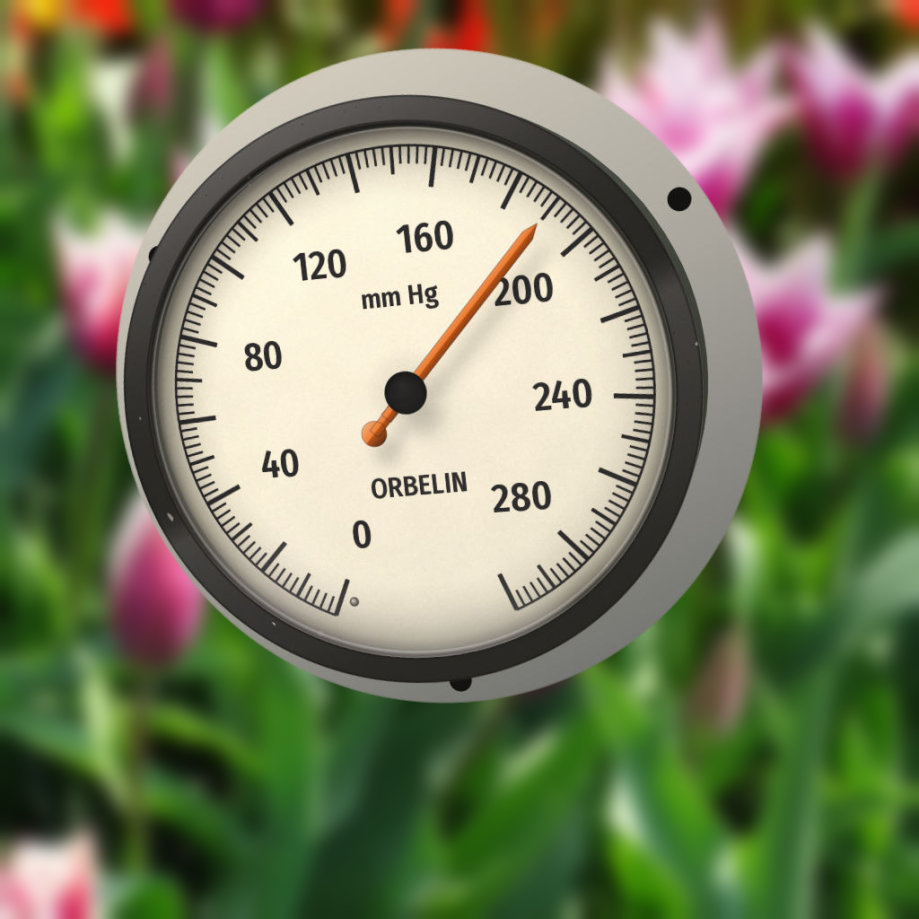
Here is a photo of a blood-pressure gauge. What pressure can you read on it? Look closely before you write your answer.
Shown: 190 mmHg
